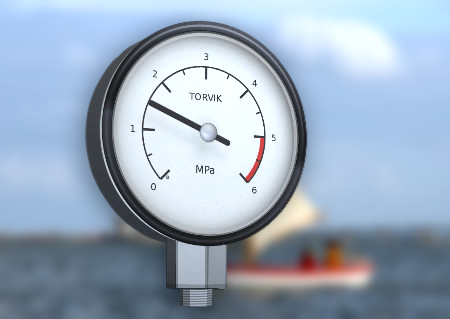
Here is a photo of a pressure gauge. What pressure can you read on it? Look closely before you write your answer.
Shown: 1.5 MPa
